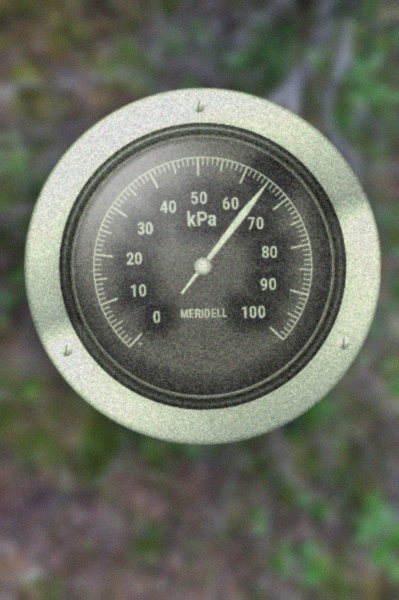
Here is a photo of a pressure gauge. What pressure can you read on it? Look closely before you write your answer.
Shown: 65 kPa
